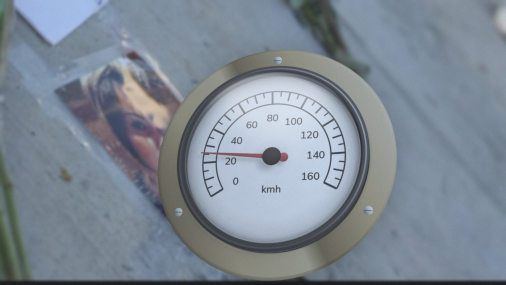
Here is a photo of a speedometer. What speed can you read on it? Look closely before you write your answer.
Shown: 25 km/h
